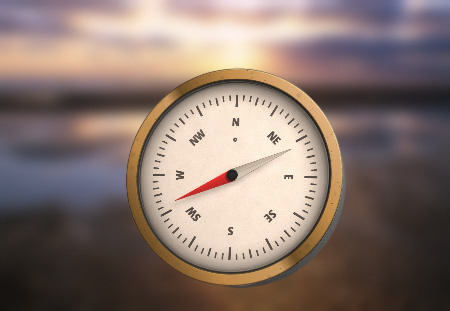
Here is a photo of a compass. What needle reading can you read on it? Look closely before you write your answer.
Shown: 245 °
